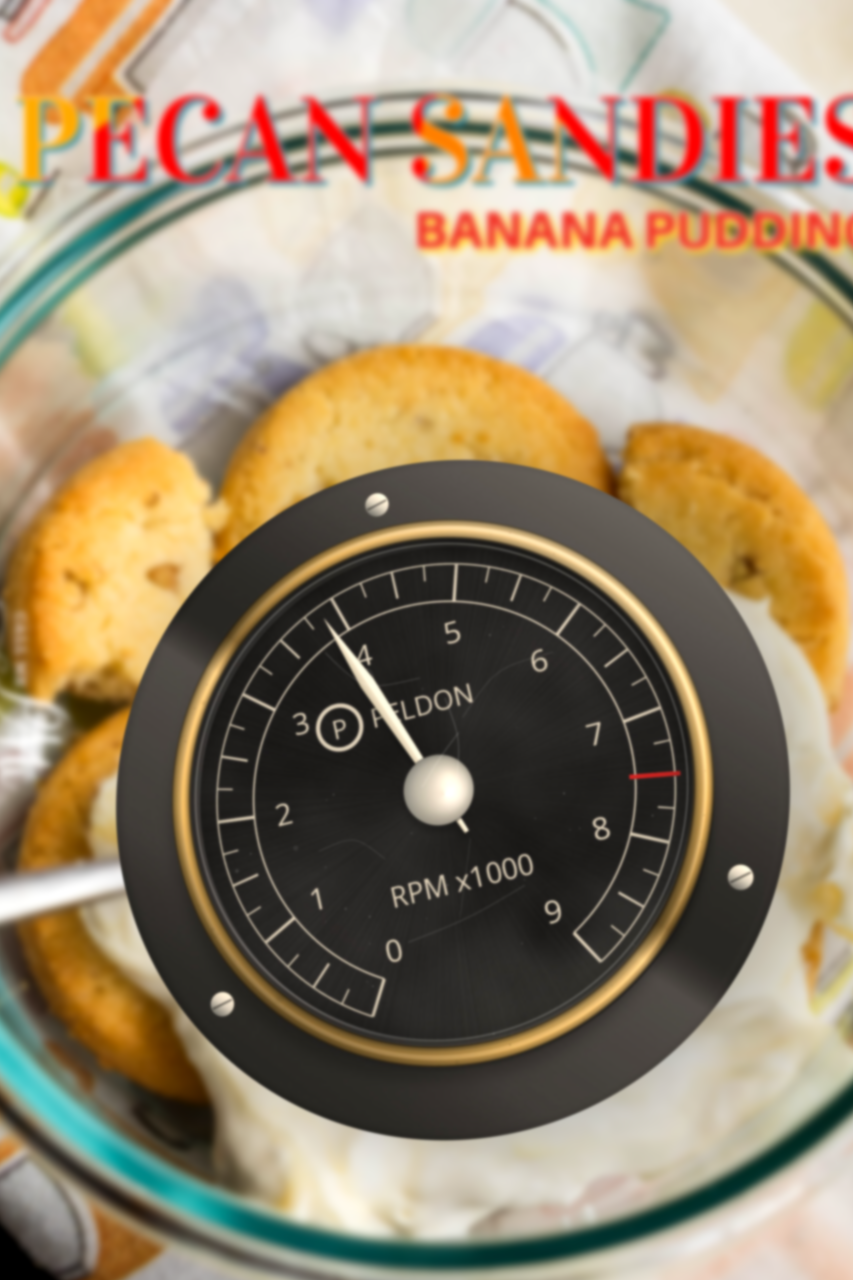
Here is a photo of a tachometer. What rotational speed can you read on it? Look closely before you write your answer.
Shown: 3875 rpm
